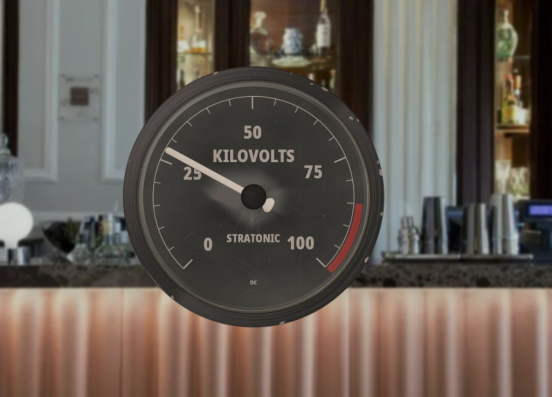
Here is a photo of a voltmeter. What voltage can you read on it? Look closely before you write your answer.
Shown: 27.5 kV
